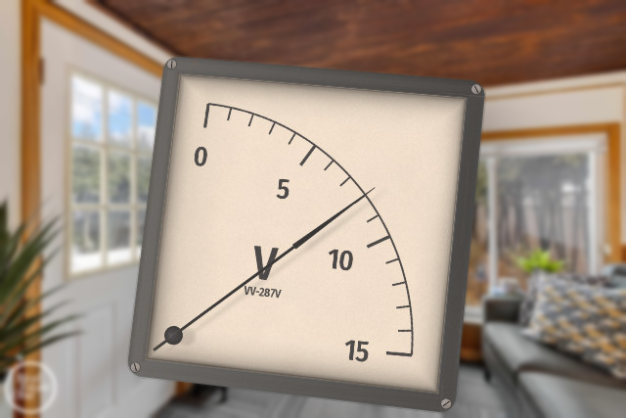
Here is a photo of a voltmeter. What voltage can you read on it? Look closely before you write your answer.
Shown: 8 V
